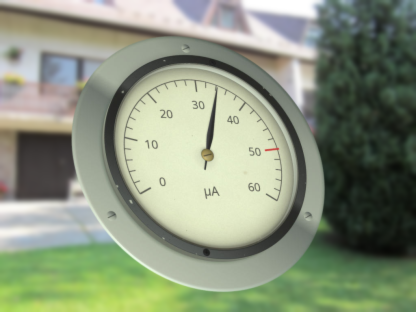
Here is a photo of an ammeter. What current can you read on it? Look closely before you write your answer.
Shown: 34 µA
